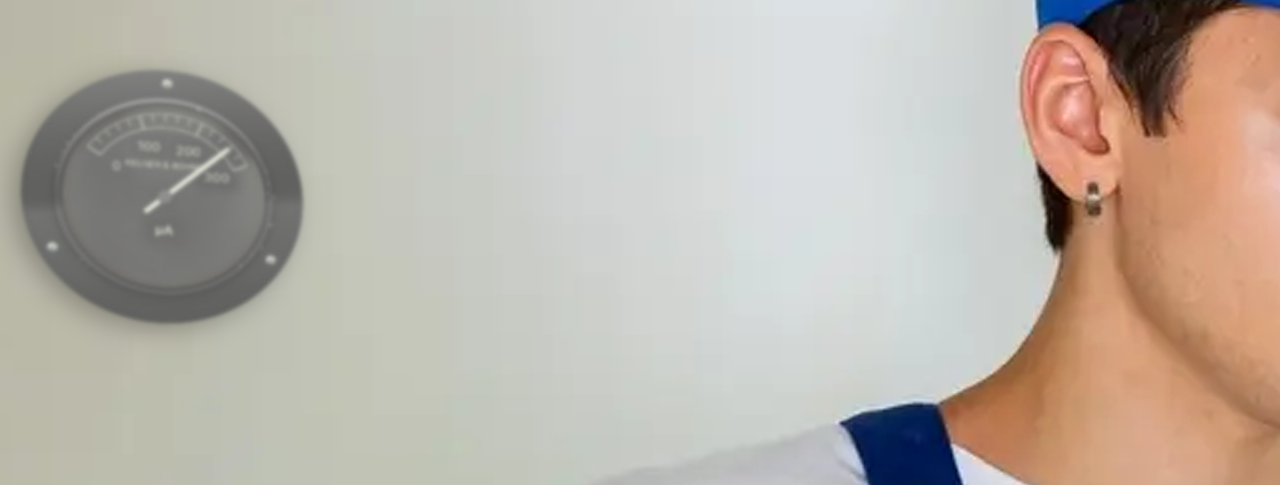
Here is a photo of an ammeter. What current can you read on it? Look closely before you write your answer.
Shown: 260 µA
